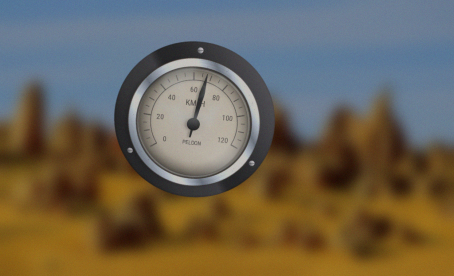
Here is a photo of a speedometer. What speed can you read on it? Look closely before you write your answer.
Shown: 67.5 km/h
